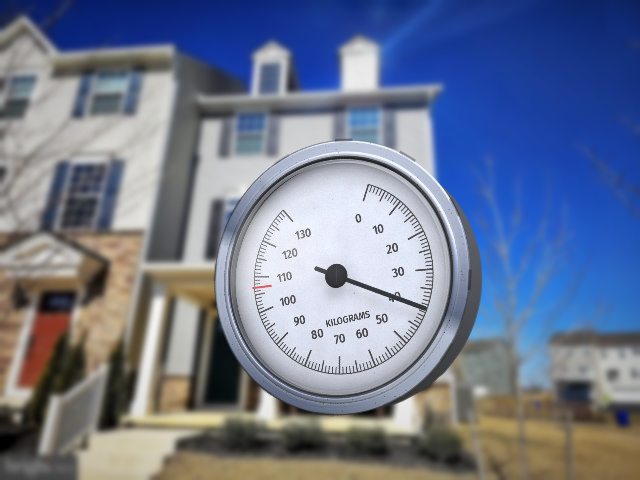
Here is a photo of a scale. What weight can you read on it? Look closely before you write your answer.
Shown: 40 kg
